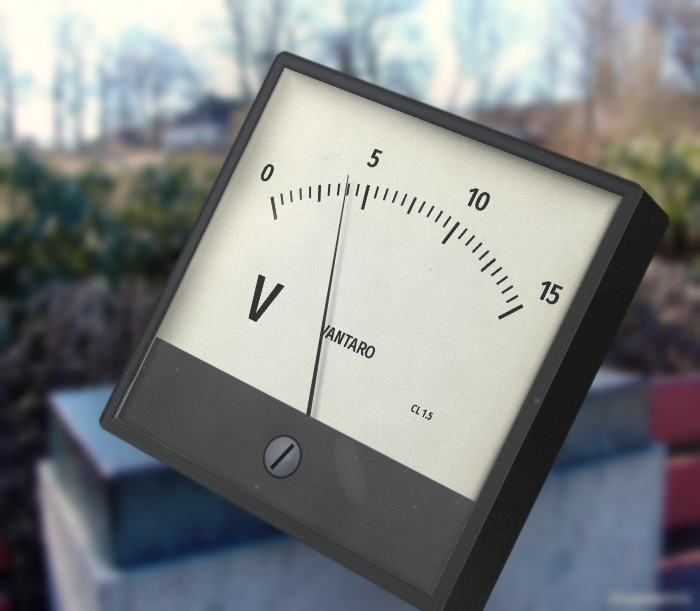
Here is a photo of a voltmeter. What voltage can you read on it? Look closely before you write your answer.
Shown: 4 V
